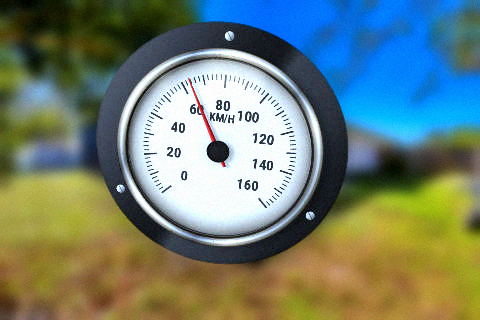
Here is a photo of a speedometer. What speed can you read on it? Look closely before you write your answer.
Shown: 64 km/h
